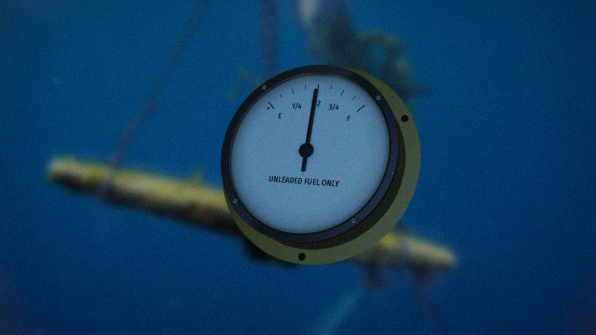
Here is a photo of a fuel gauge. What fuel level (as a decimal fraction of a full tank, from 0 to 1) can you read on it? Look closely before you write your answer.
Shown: 0.5
